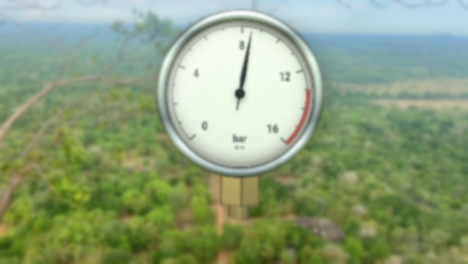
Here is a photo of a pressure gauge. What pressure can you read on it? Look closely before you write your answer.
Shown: 8.5 bar
